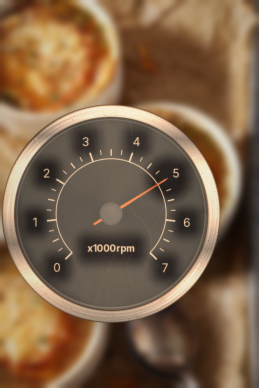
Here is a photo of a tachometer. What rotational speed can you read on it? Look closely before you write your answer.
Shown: 5000 rpm
